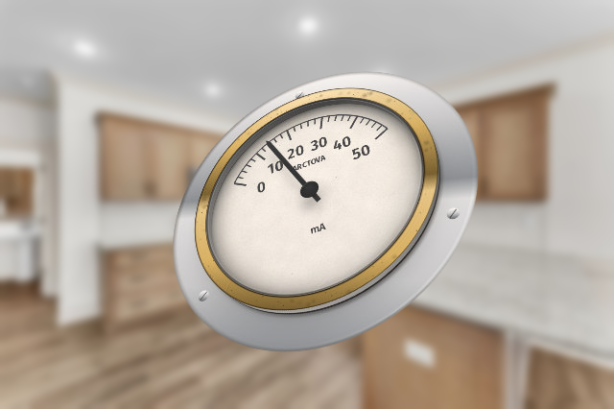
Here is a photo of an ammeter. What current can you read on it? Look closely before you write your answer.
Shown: 14 mA
